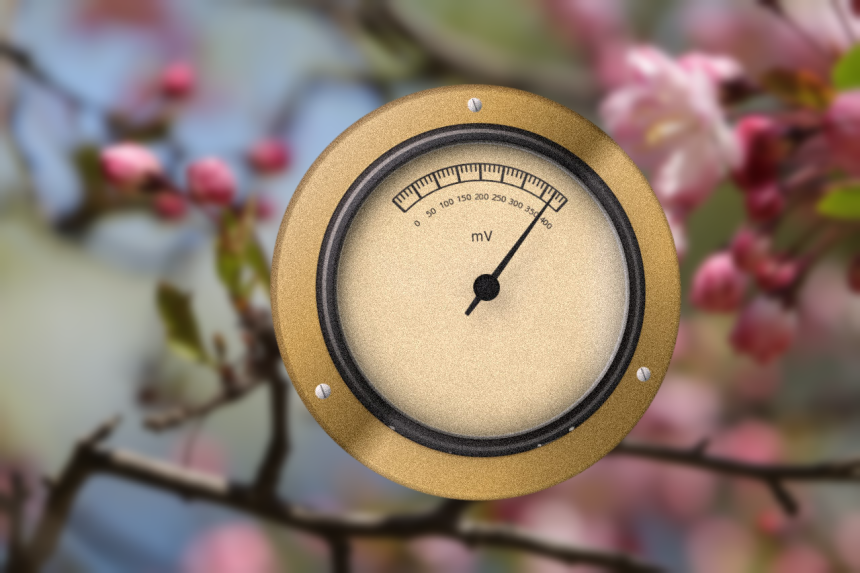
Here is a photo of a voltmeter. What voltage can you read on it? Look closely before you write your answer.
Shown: 370 mV
